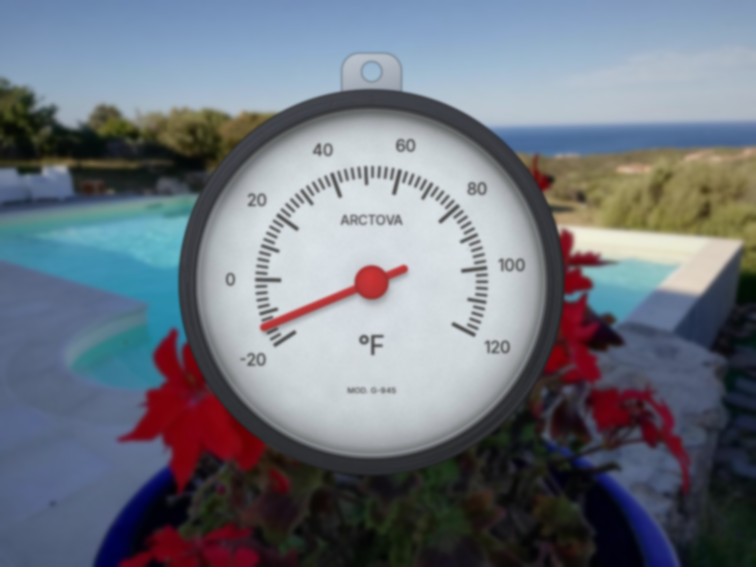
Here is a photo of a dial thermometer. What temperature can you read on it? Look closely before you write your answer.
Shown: -14 °F
